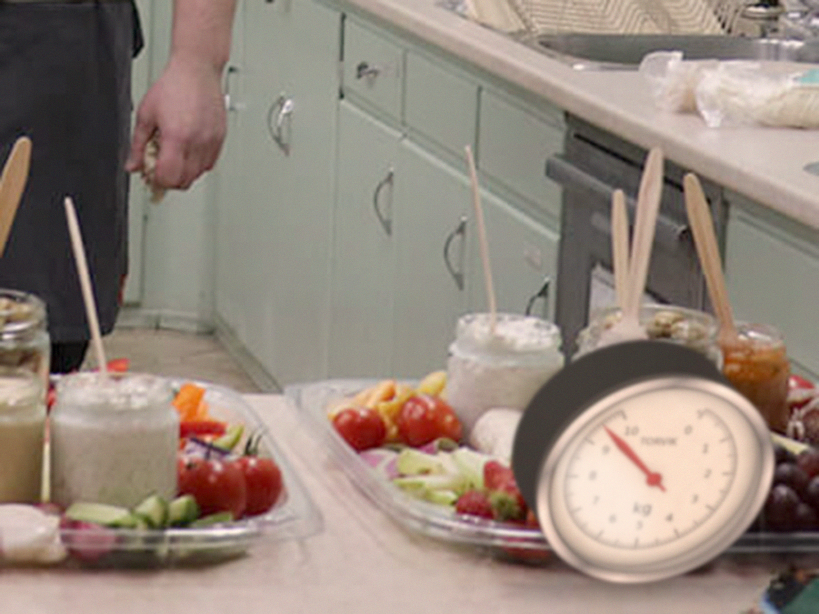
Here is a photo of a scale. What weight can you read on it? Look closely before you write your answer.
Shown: 9.5 kg
